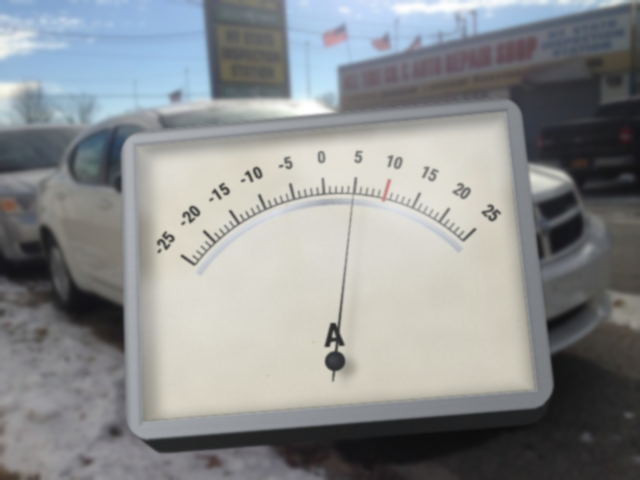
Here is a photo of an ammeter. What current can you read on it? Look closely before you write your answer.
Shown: 5 A
